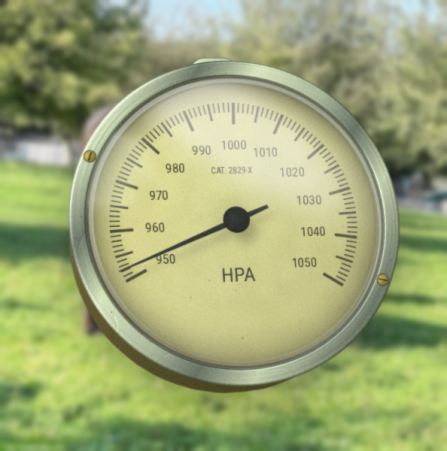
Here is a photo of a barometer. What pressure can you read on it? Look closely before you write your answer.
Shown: 952 hPa
